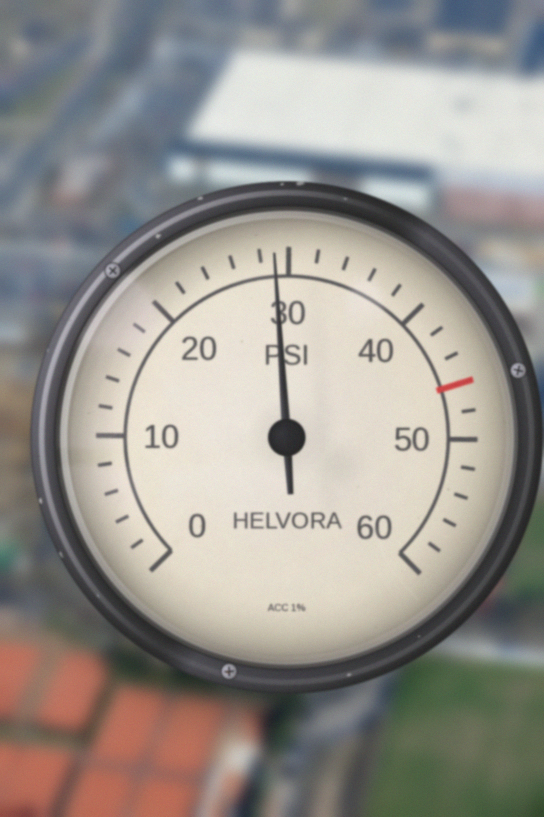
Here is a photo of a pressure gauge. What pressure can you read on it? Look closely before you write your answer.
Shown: 29 psi
